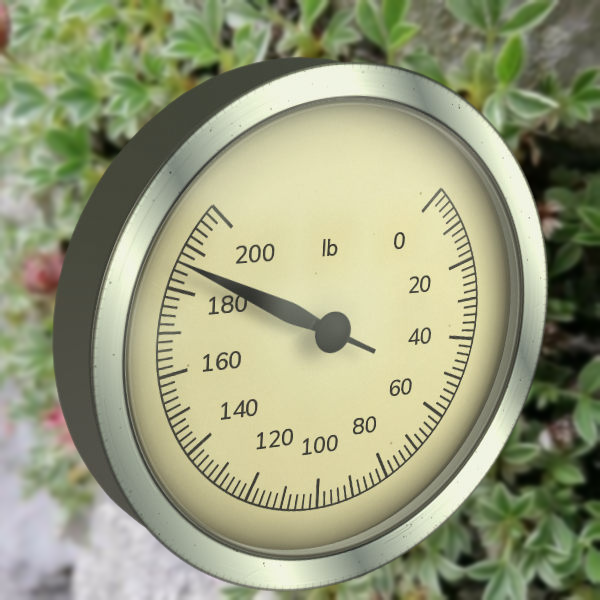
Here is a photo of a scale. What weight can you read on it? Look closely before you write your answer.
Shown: 186 lb
